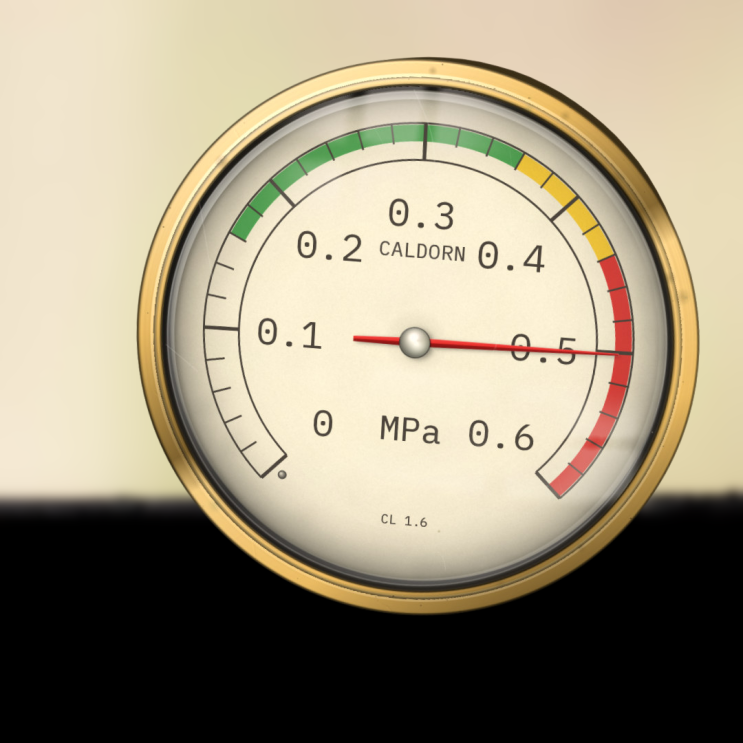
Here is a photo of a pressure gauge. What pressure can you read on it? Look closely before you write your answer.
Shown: 0.5 MPa
